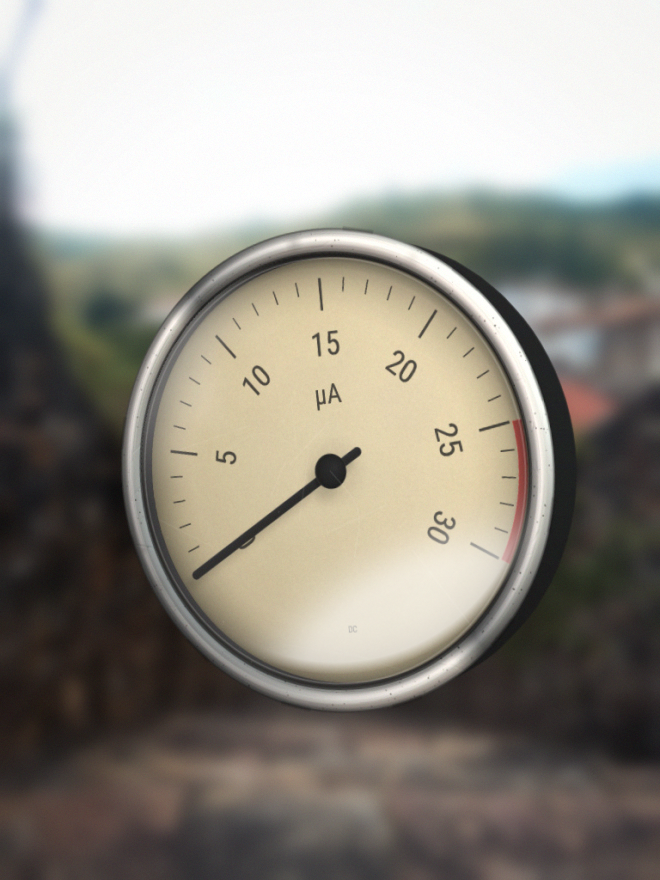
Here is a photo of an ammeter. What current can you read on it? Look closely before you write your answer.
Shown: 0 µA
